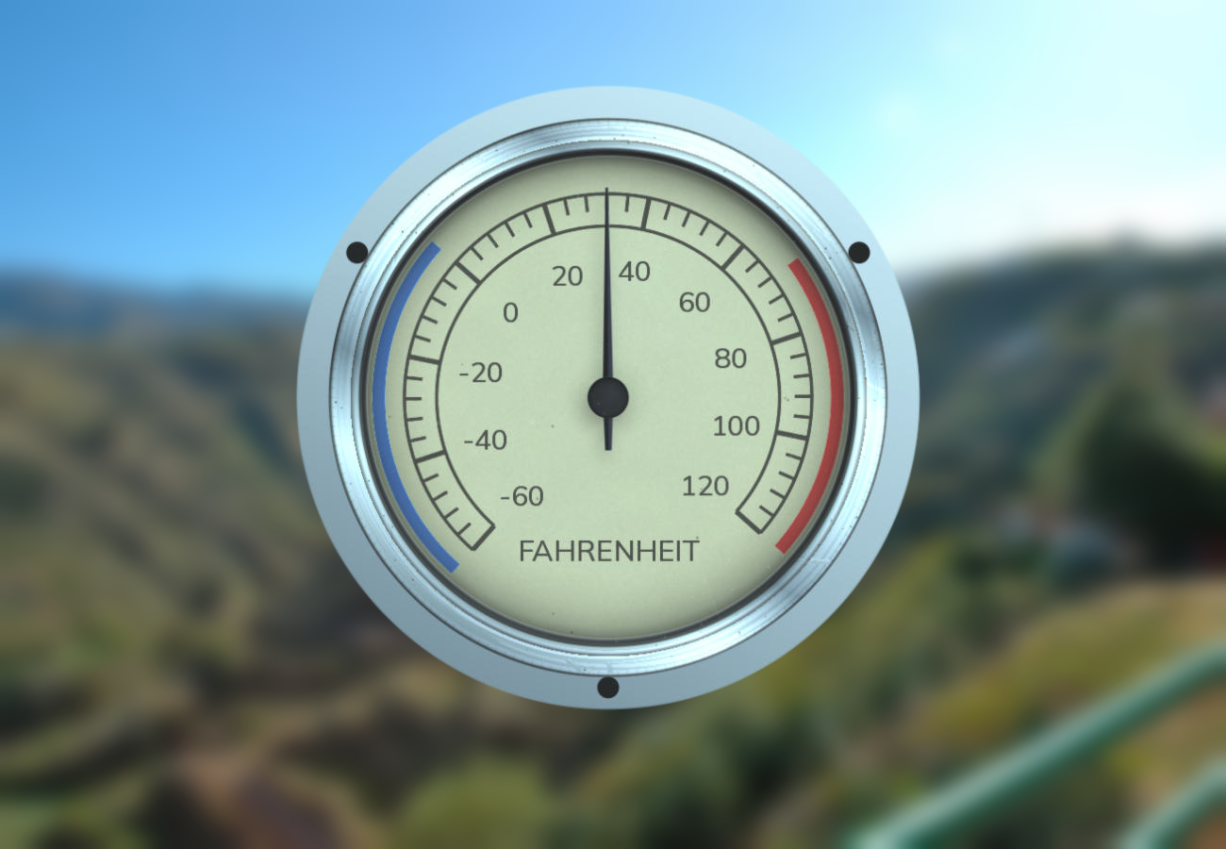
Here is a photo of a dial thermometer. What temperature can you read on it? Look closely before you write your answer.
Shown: 32 °F
